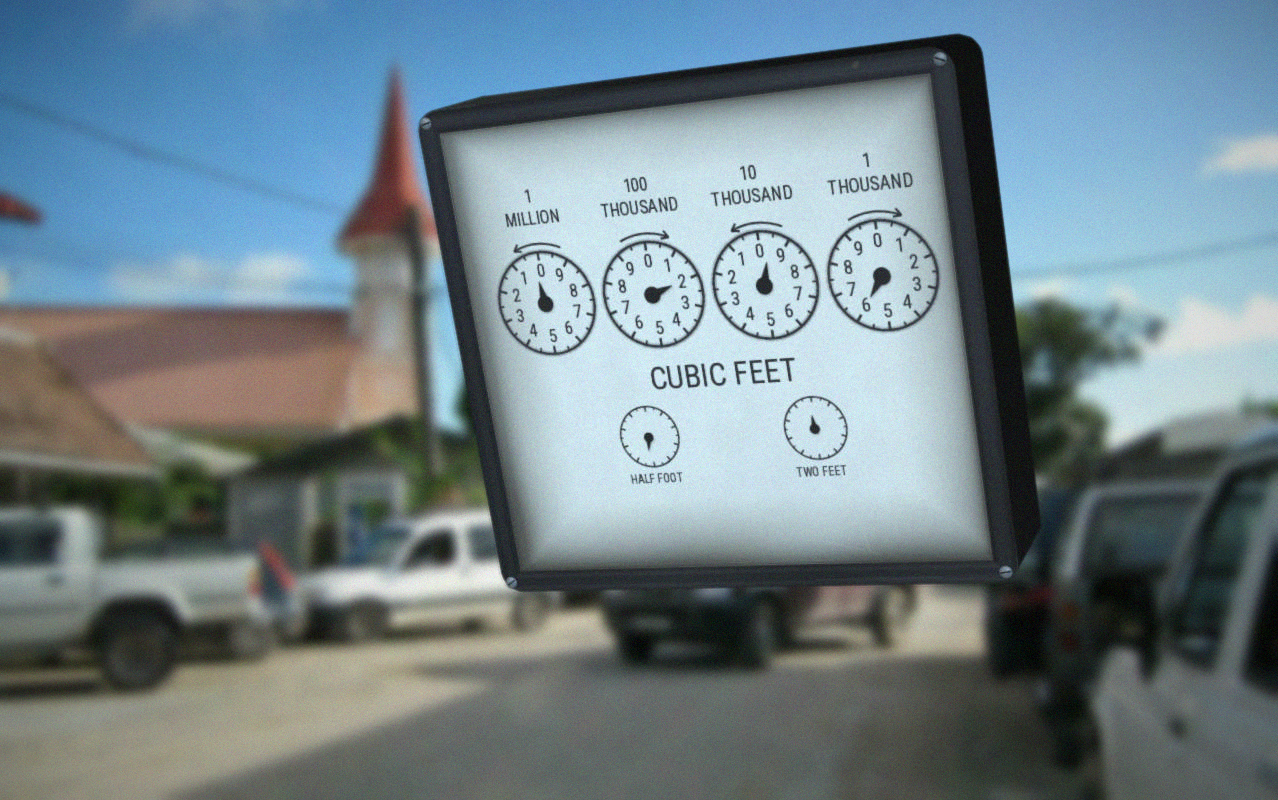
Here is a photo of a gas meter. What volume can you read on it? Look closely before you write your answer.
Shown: 19600 ft³
